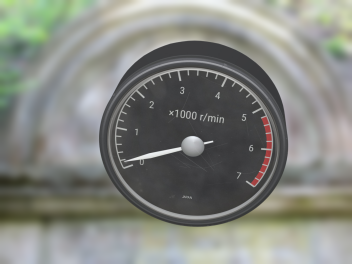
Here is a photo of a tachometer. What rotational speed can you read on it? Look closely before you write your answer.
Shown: 200 rpm
